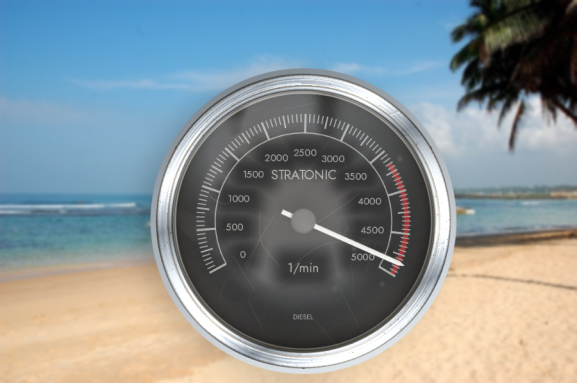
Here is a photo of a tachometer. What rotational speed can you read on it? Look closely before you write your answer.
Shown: 4850 rpm
